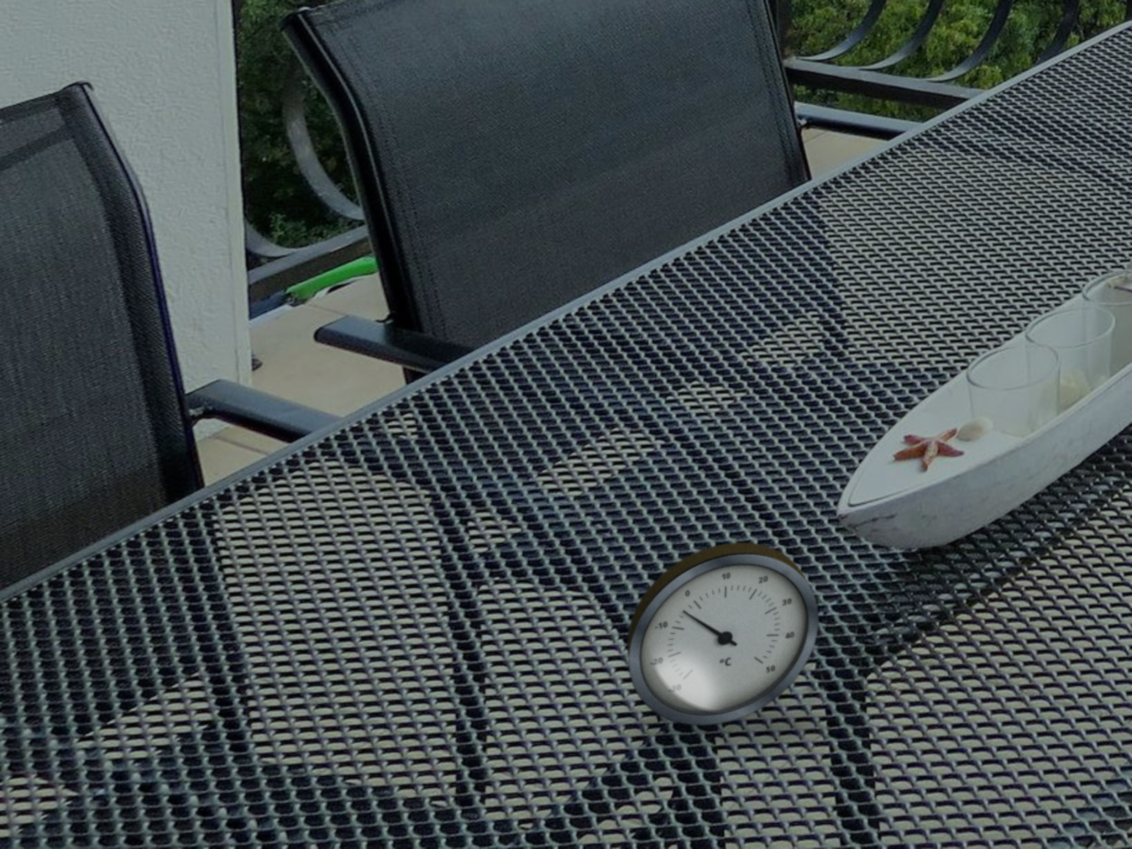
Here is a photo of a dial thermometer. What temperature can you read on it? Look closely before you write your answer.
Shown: -4 °C
